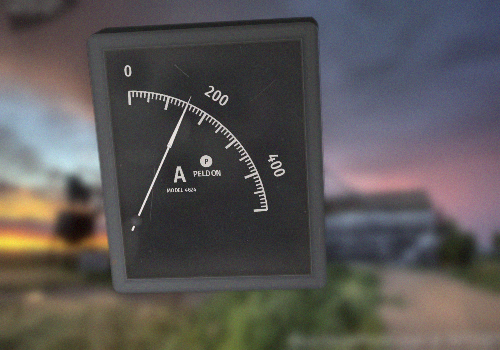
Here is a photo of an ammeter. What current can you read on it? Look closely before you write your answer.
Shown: 150 A
